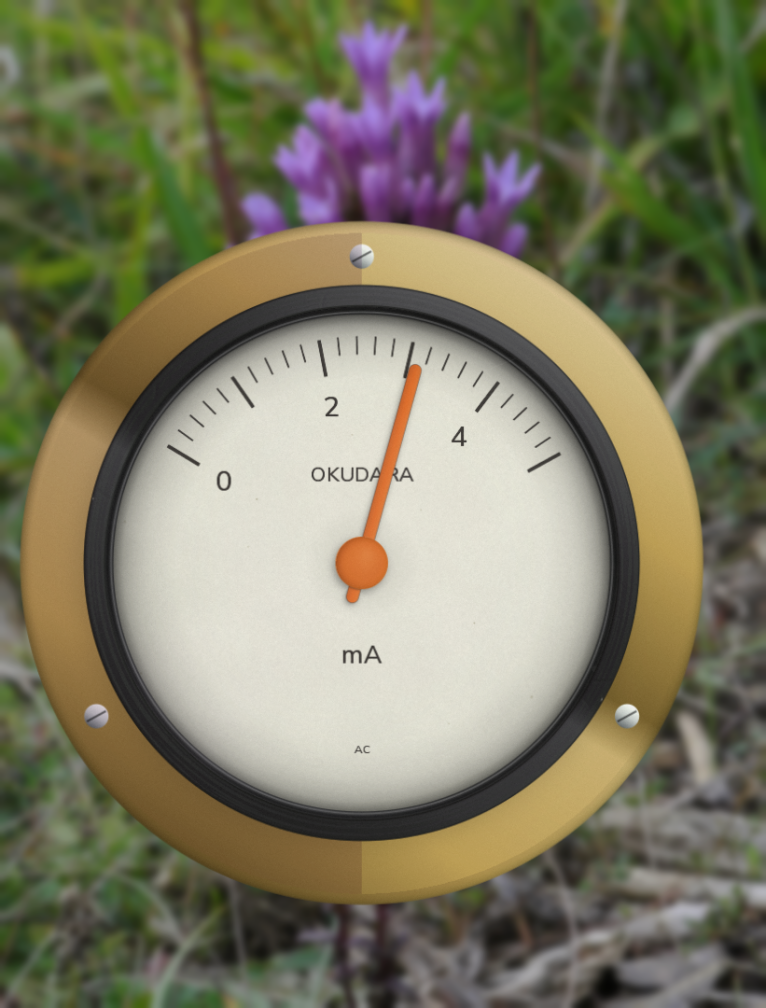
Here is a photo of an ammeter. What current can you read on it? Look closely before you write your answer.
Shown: 3.1 mA
